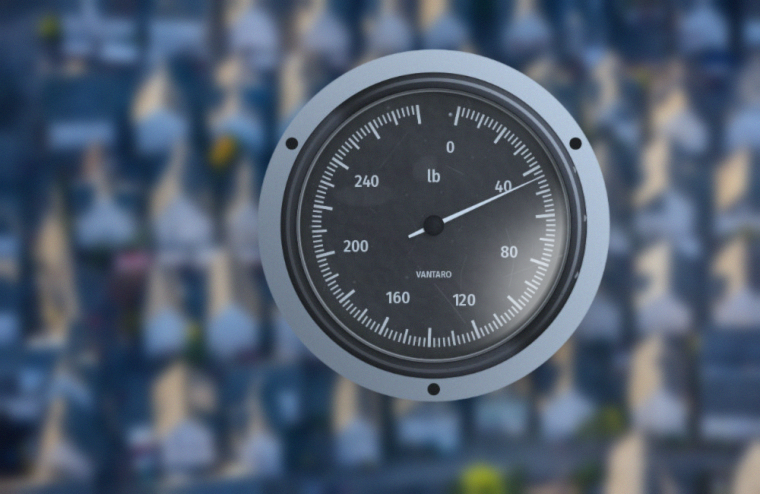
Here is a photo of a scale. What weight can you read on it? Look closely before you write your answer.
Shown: 44 lb
